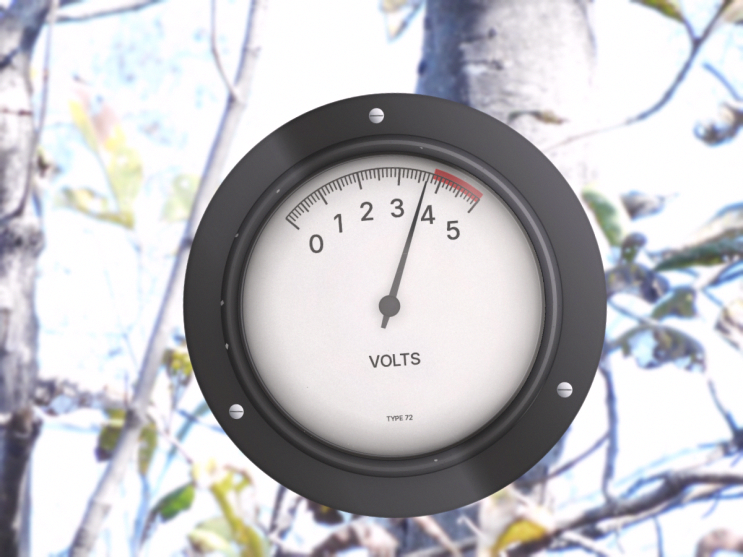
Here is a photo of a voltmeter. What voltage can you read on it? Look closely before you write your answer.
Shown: 3.7 V
